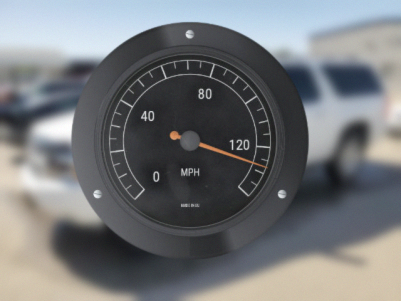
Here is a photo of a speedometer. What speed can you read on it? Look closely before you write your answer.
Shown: 127.5 mph
